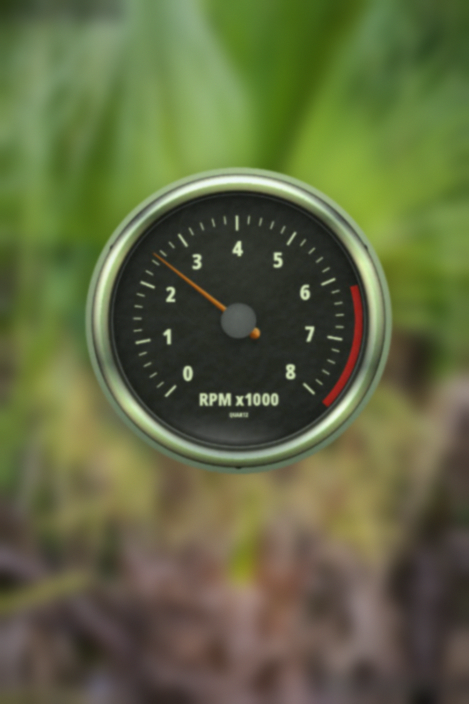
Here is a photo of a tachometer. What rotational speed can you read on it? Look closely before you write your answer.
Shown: 2500 rpm
